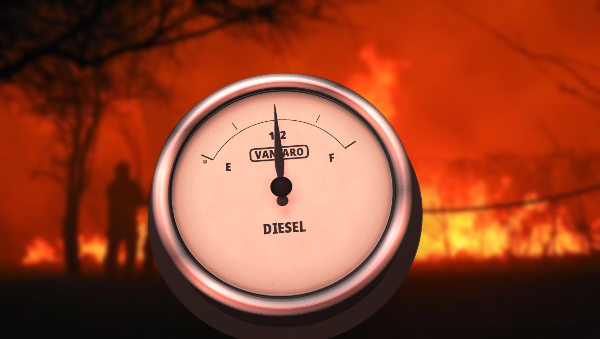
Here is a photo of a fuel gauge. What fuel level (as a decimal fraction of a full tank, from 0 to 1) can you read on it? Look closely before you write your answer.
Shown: 0.5
